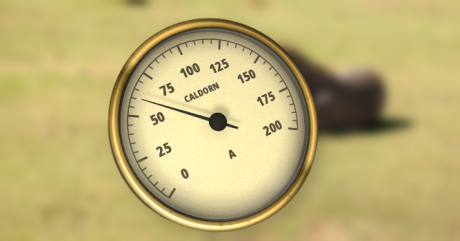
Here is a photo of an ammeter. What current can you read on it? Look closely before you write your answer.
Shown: 60 A
